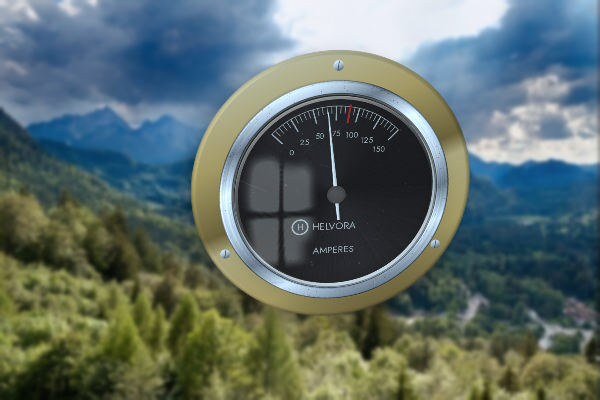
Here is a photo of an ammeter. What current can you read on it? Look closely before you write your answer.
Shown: 65 A
